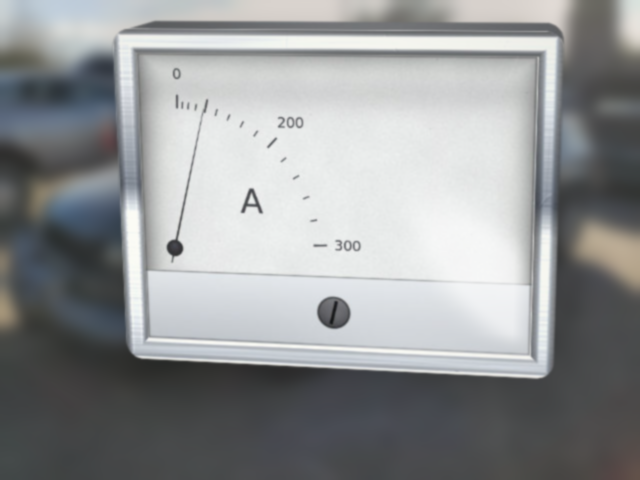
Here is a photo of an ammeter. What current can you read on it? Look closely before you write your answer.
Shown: 100 A
